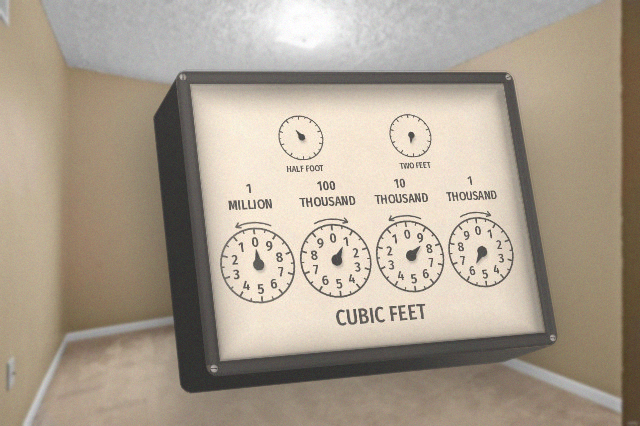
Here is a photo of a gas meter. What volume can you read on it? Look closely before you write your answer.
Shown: 8600 ft³
